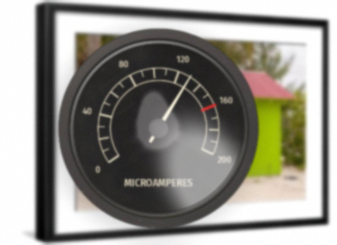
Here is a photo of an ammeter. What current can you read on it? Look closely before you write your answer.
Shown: 130 µA
